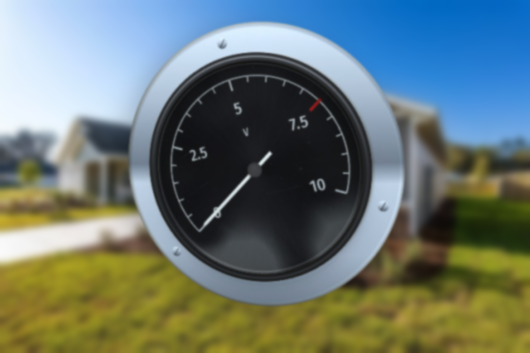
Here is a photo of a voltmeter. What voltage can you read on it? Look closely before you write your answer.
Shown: 0 V
